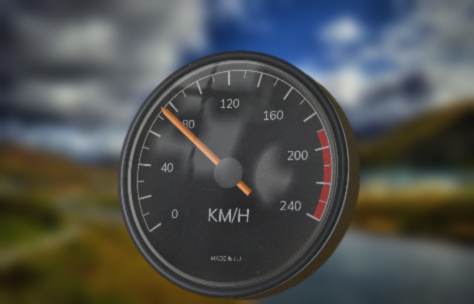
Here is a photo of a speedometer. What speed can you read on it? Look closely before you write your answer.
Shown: 75 km/h
